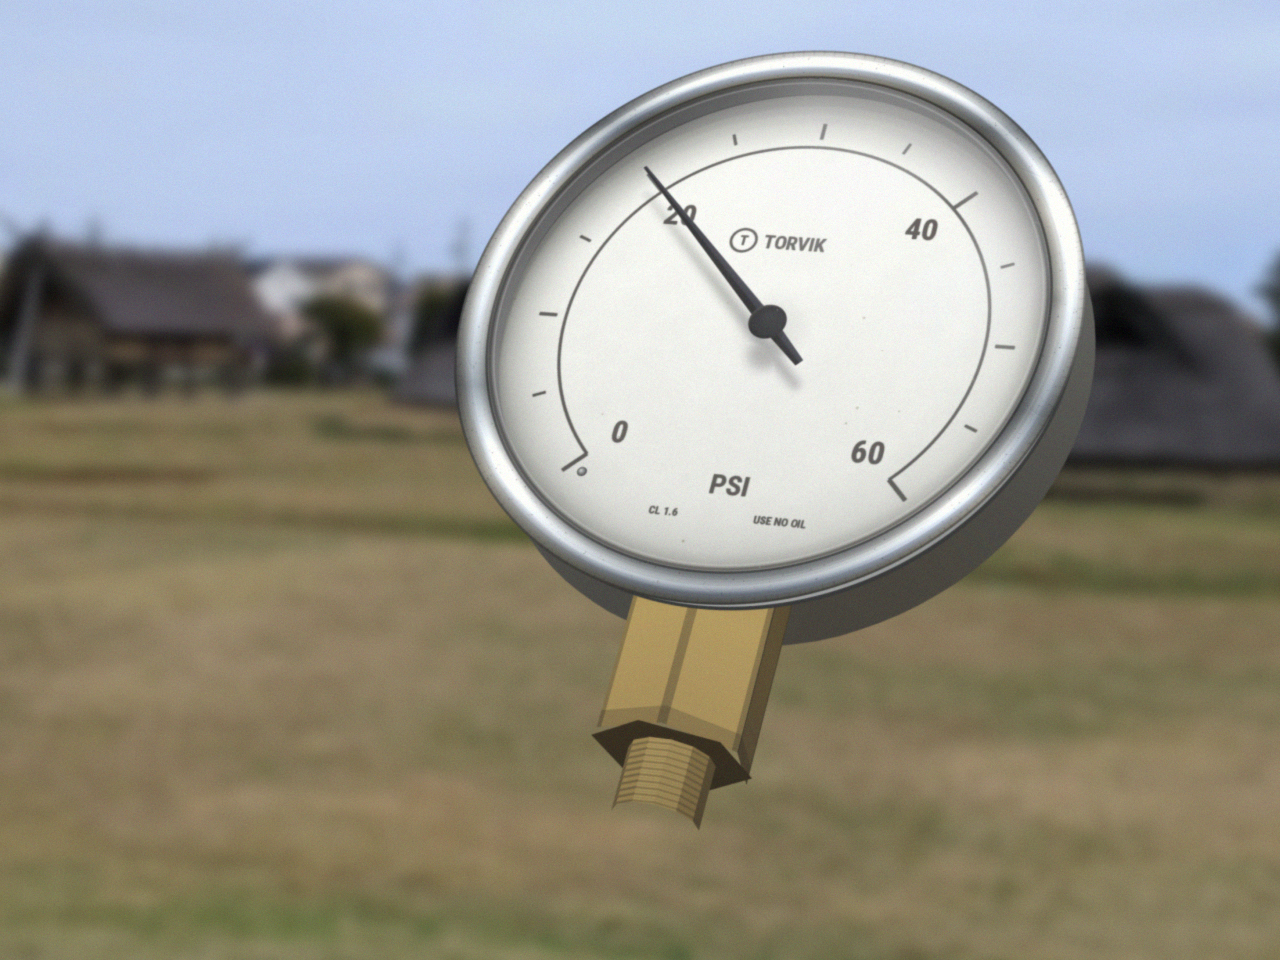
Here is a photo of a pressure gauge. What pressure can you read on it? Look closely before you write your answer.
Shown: 20 psi
